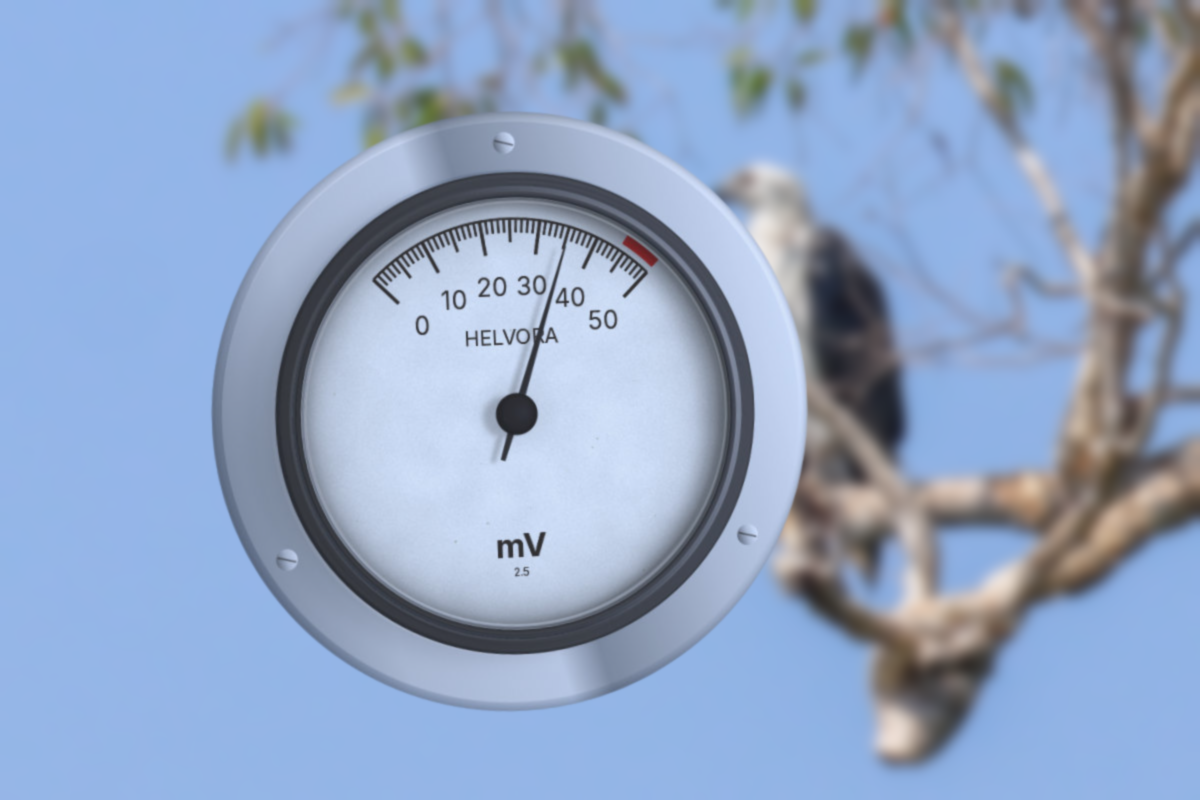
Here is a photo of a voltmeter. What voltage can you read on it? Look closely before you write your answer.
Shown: 35 mV
